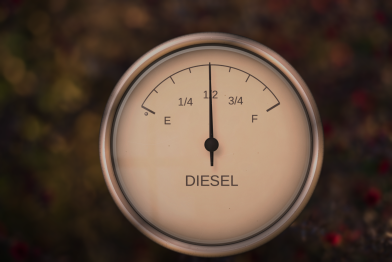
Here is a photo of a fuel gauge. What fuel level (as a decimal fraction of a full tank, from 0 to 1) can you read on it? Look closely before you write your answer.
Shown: 0.5
